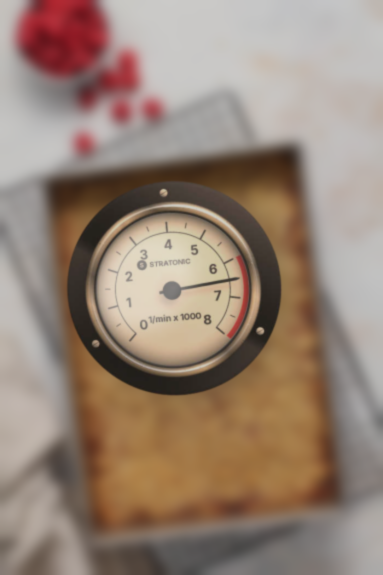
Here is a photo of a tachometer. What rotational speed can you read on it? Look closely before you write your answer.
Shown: 6500 rpm
